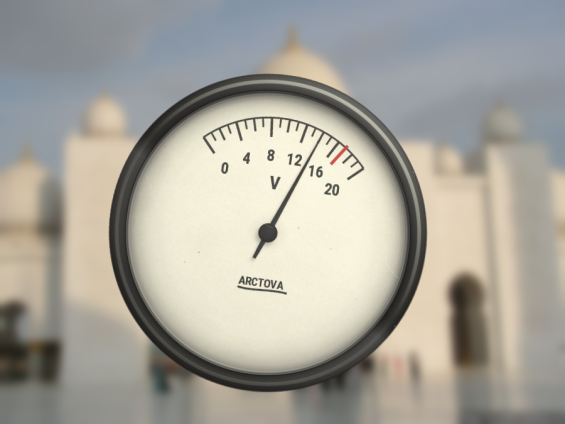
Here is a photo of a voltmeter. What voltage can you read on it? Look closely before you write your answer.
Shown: 14 V
